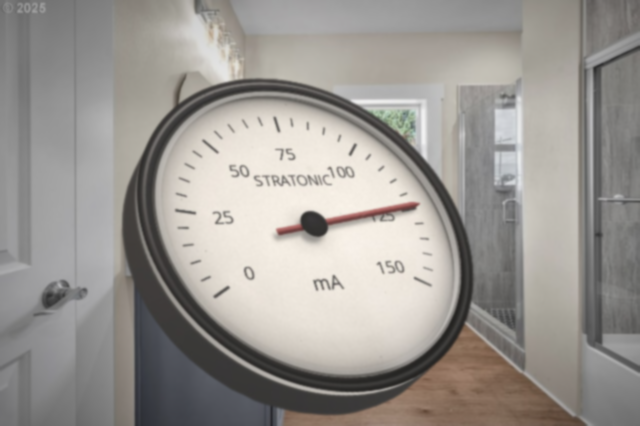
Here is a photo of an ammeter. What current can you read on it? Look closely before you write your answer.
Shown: 125 mA
